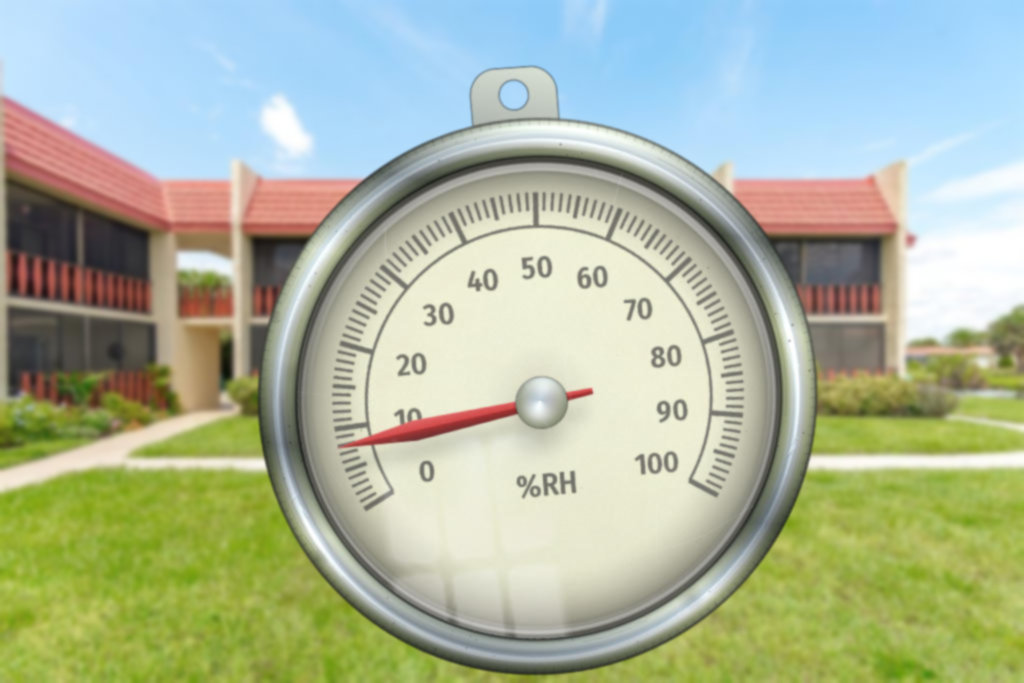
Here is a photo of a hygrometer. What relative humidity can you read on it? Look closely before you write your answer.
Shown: 8 %
